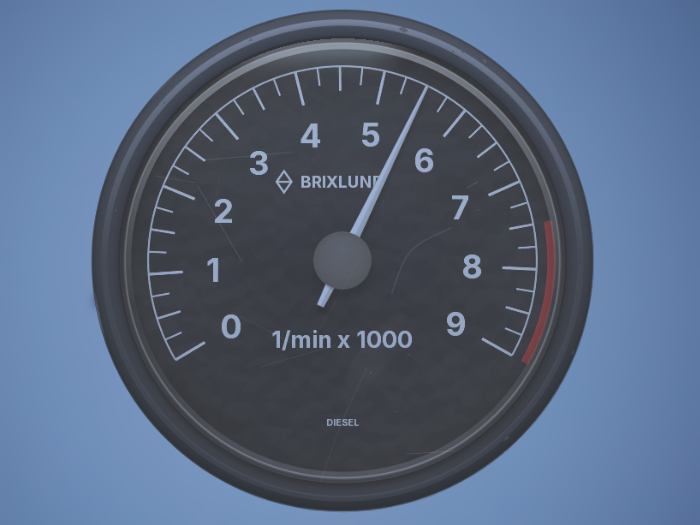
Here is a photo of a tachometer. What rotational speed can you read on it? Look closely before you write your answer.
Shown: 5500 rpm
